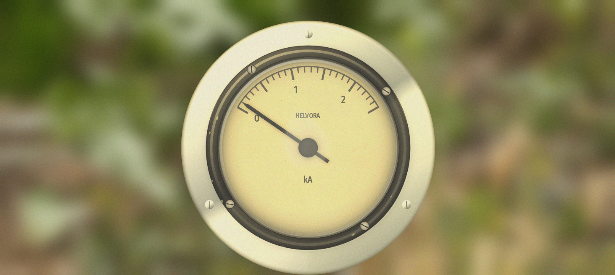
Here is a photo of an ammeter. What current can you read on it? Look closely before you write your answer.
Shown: 0.1 kA
